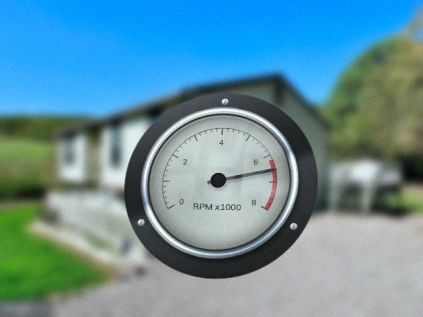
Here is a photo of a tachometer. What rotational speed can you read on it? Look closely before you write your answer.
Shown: 6600 rpm
